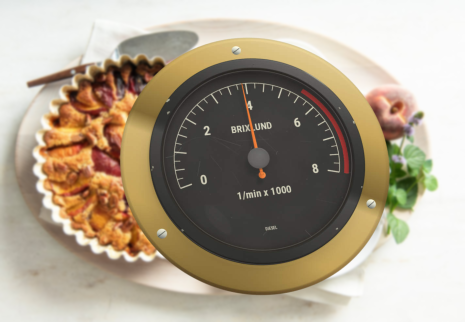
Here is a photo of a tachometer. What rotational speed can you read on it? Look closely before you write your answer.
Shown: 3875 rpm
